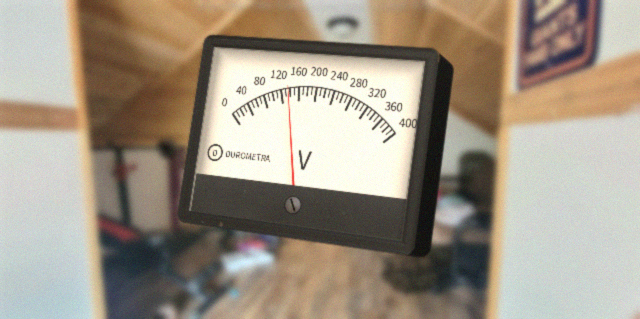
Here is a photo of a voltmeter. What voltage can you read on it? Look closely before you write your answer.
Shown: 140 V
